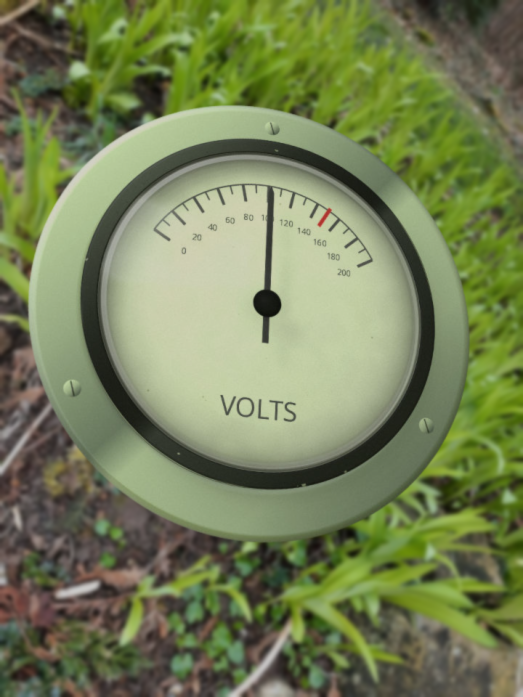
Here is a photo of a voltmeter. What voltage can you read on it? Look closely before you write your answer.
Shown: 100 V
